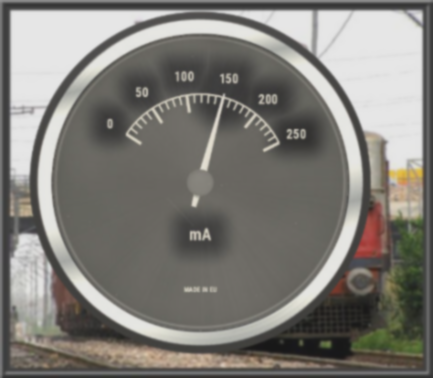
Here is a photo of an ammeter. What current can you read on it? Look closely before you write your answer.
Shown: 150 mA
